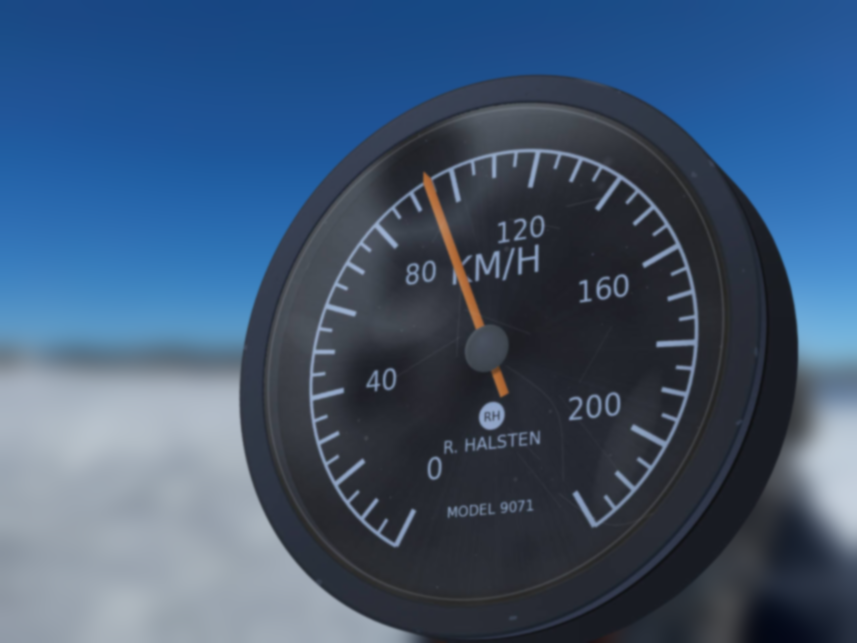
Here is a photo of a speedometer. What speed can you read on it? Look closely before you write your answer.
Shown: 95 km/h
